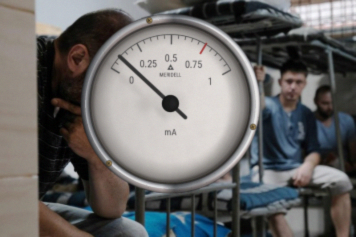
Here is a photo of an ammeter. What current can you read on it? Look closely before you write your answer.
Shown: 0.1 mA
